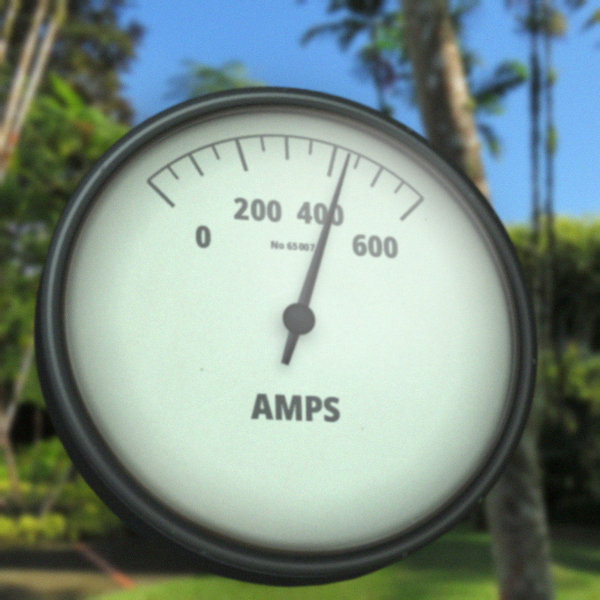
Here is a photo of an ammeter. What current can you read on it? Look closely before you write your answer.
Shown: 425 A
